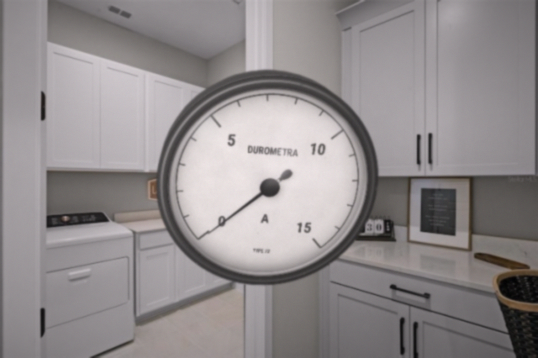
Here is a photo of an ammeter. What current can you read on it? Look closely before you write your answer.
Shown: 0 A
